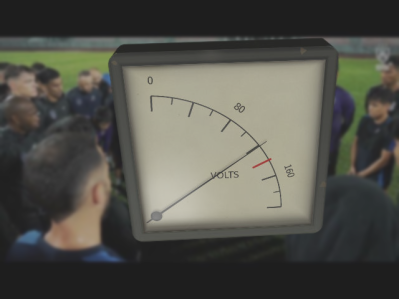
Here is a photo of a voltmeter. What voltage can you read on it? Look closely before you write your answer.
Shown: 120 V
